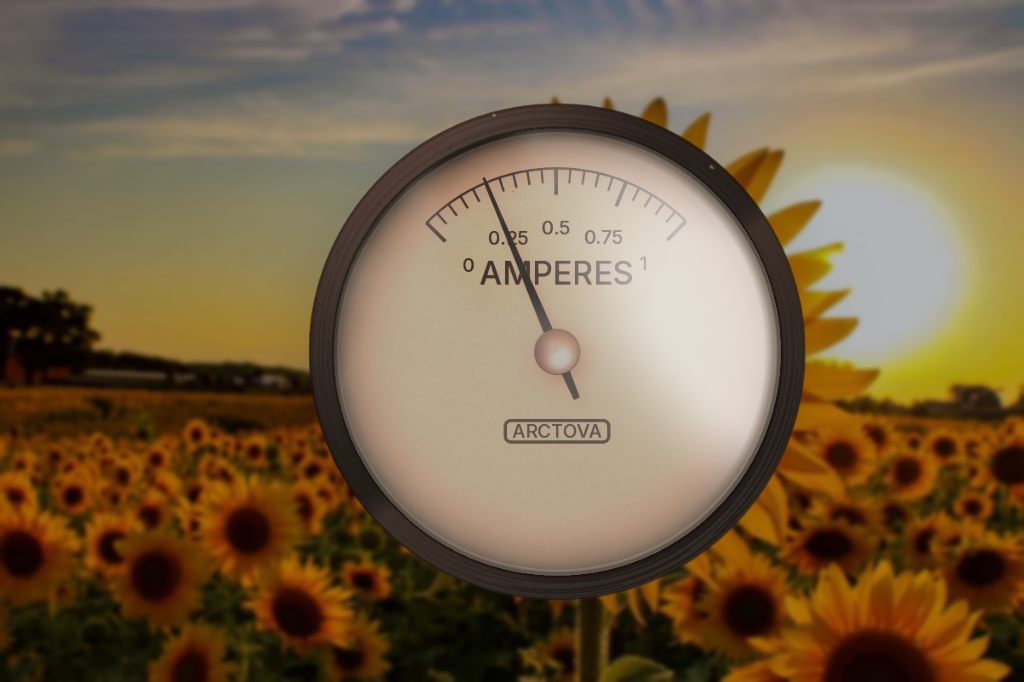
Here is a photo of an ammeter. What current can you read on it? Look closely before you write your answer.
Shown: 0.25 A
